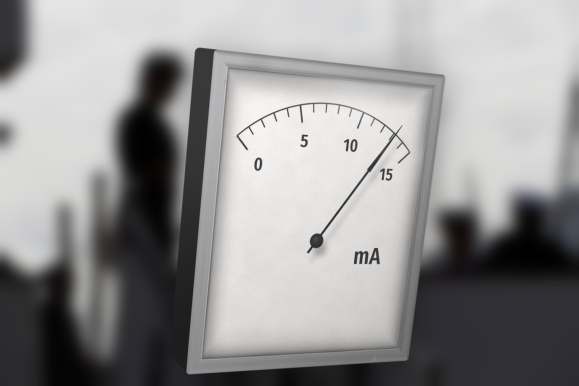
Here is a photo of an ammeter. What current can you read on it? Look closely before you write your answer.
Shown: 13 mA
